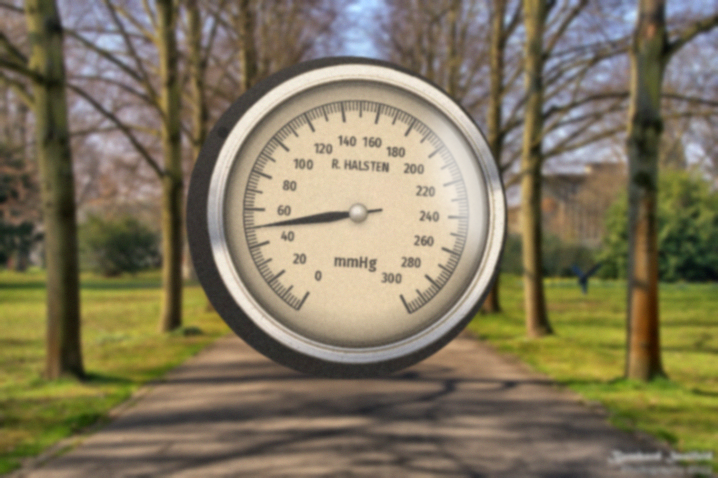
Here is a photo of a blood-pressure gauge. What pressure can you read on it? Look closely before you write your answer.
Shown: 50 mmHg
